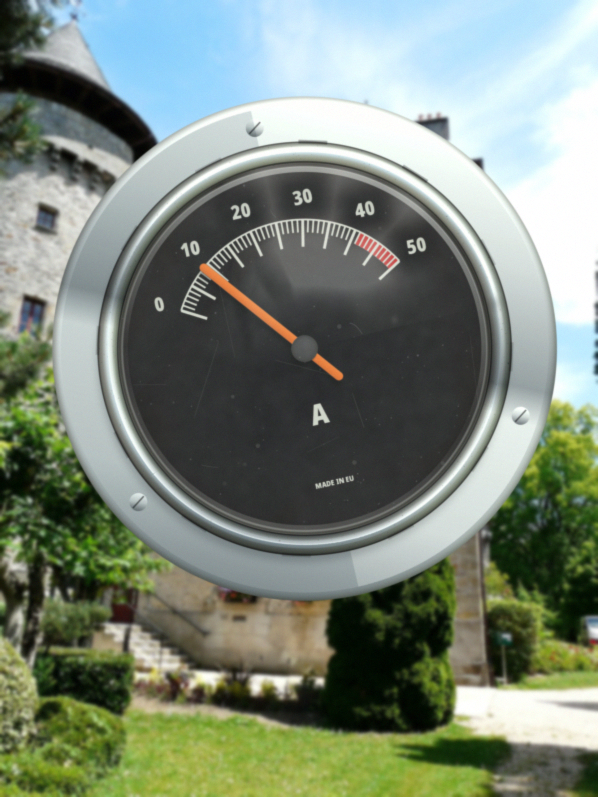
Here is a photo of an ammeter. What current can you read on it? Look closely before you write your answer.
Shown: 9 A
